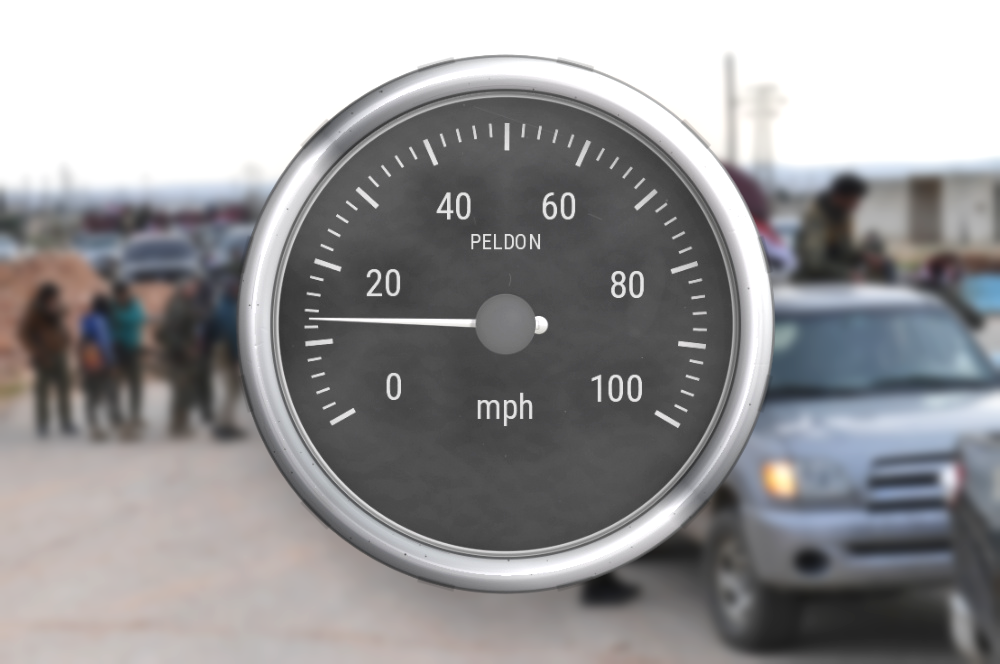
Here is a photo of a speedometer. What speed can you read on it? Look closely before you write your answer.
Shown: 13 mph
